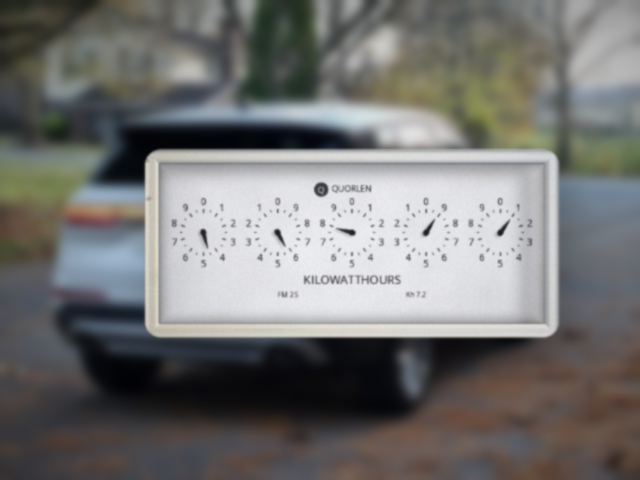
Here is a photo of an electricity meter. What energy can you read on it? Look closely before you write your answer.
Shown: 45791 kWh
